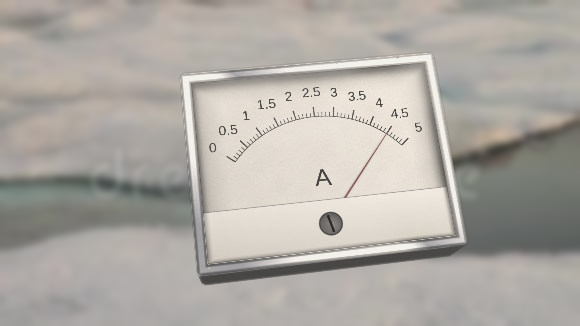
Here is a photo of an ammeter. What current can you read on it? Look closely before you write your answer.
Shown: 4.5 A
